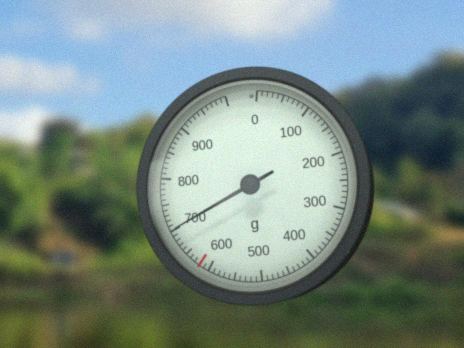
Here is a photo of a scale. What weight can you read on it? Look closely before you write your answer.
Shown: 700 g
